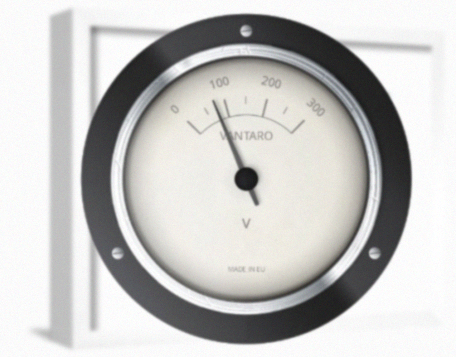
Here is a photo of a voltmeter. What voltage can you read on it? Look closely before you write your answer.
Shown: 75 V
